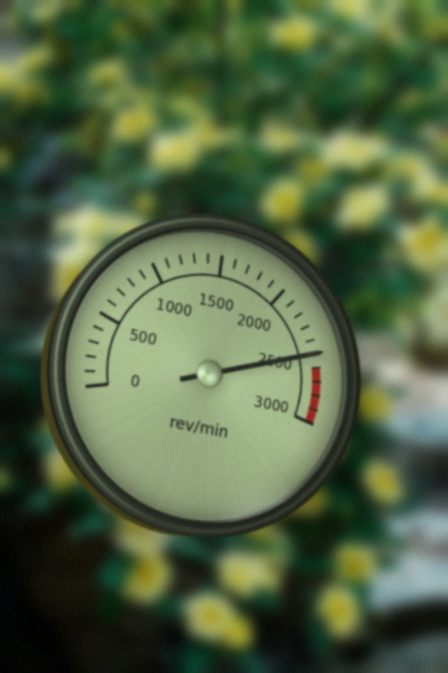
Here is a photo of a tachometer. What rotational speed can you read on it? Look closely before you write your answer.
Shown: 2500 rpm
